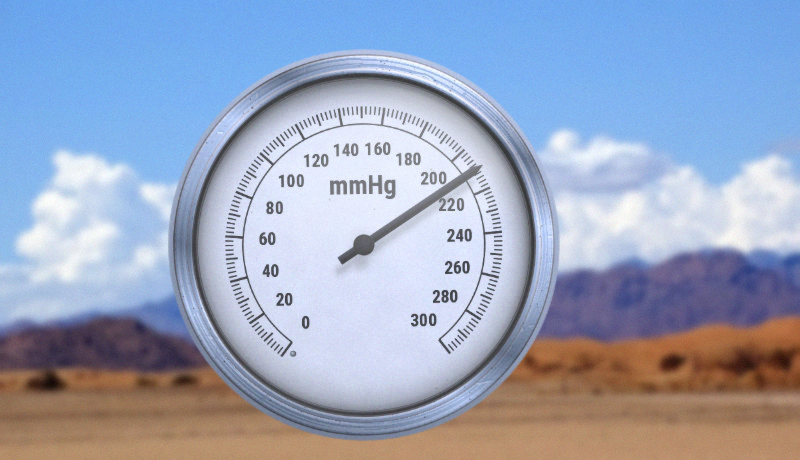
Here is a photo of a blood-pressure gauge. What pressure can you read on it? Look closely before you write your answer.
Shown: 210 mmHg
